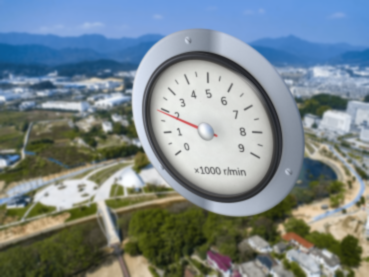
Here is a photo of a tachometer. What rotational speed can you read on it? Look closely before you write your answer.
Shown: 2000 rpm
